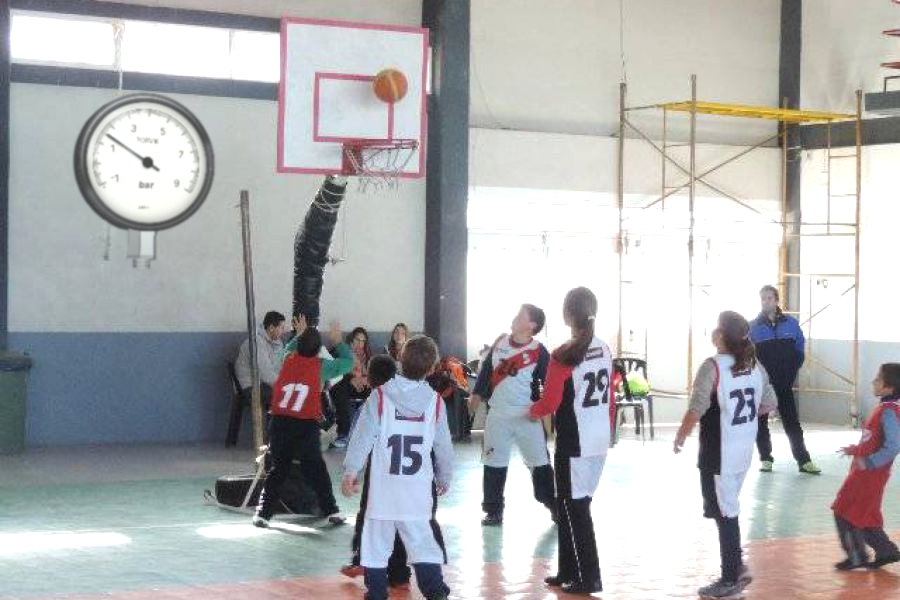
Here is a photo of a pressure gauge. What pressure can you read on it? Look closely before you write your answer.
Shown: 1.5 bar
